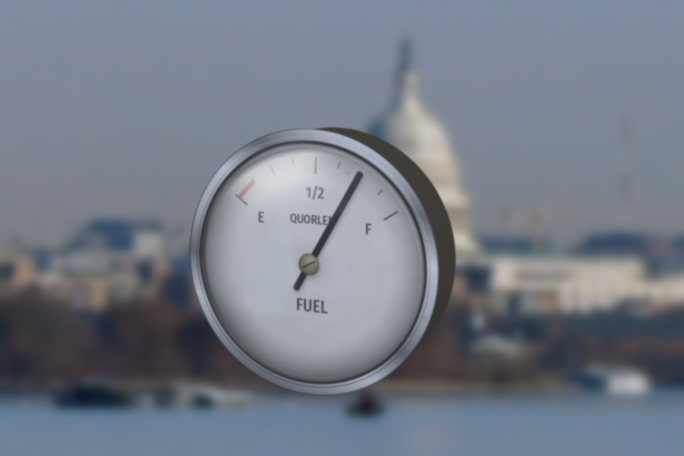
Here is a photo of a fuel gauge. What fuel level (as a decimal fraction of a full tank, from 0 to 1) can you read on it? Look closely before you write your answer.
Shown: 0.75
